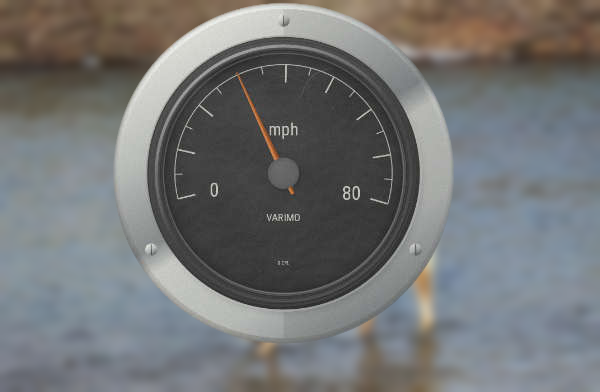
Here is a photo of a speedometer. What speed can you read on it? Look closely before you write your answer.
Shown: 30 mph
